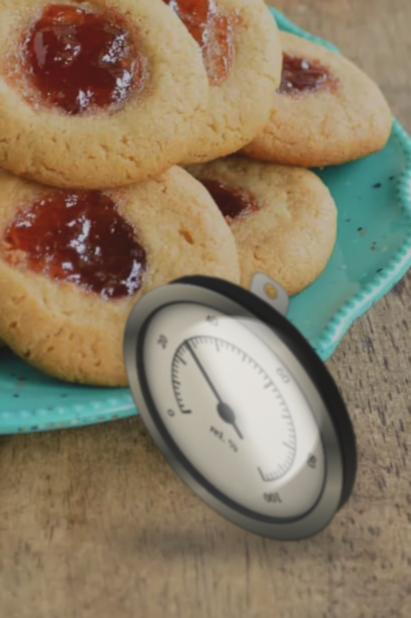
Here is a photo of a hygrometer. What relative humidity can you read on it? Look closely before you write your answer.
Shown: 30 %
